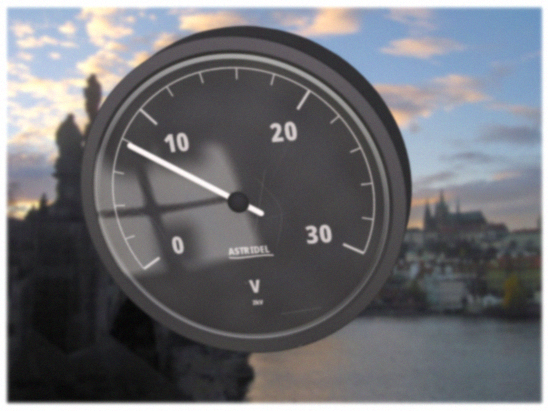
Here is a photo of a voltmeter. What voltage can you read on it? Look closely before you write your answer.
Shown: 8 V
